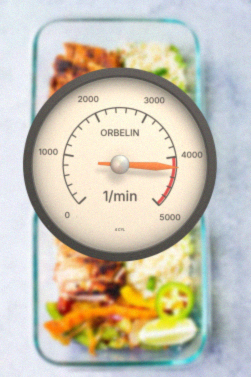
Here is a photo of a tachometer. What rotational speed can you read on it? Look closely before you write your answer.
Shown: 4200 rpm
